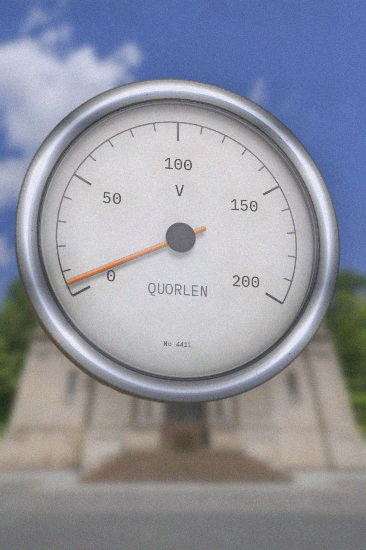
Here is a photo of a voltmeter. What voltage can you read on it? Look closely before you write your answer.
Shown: 5 V
